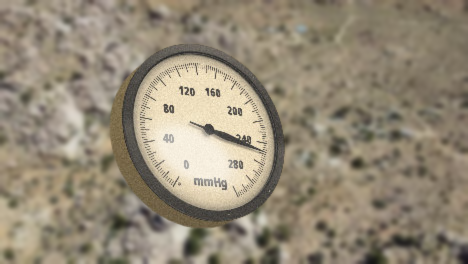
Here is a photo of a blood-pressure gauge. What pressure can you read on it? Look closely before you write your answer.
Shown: 250 mmHg
